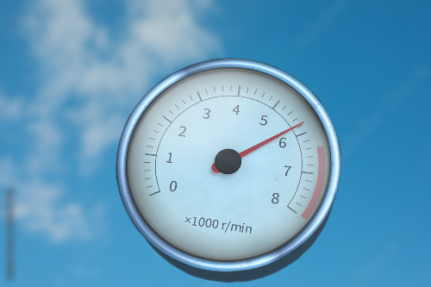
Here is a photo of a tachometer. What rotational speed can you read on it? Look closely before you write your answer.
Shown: 5800 rpm
